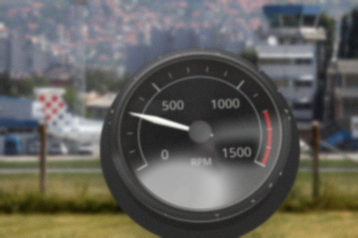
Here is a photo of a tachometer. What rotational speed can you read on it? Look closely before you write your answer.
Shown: 300 rpm
